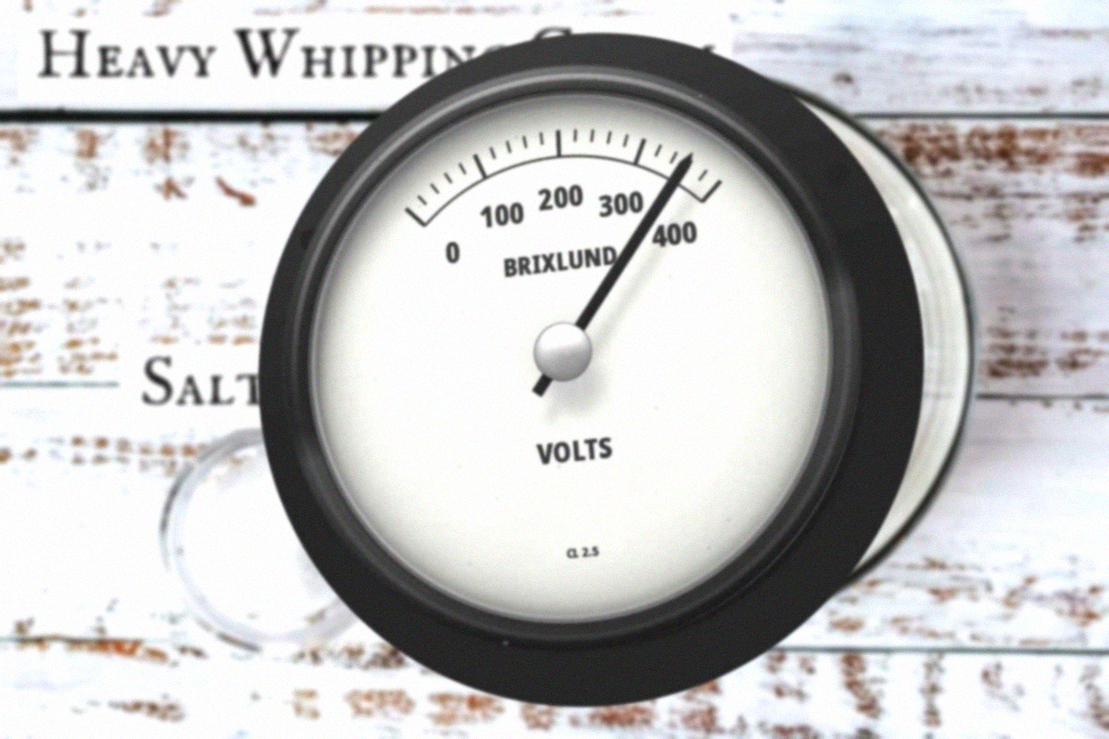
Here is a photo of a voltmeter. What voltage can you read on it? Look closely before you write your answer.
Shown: 360 V
